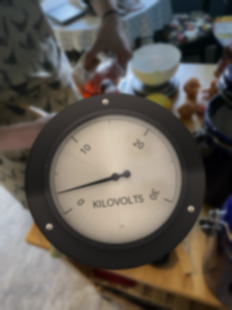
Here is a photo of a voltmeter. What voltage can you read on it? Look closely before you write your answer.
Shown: 2.5 kV
